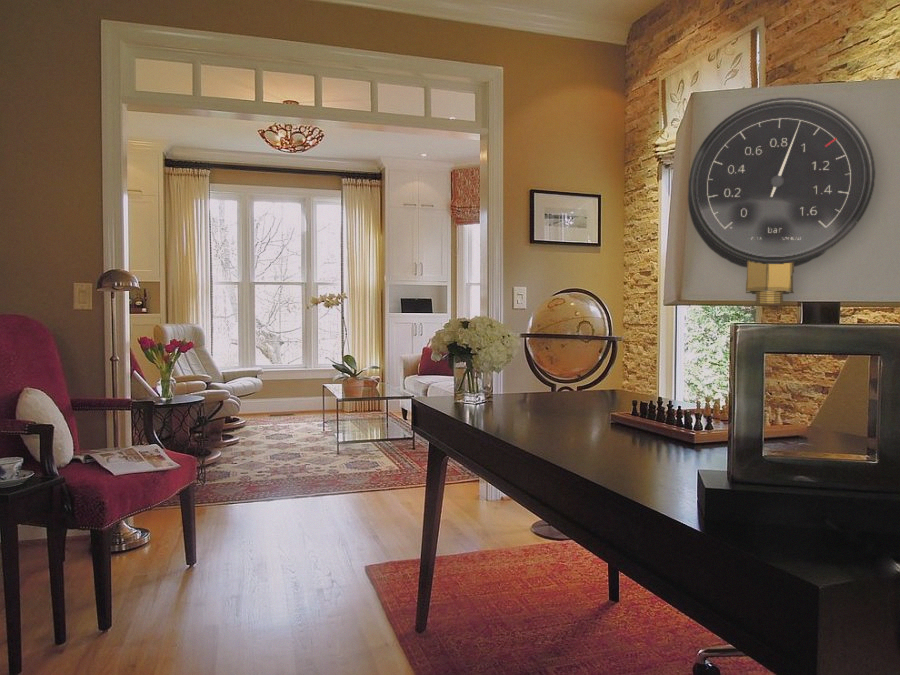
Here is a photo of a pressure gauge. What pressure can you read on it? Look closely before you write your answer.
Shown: 0.9 bar
